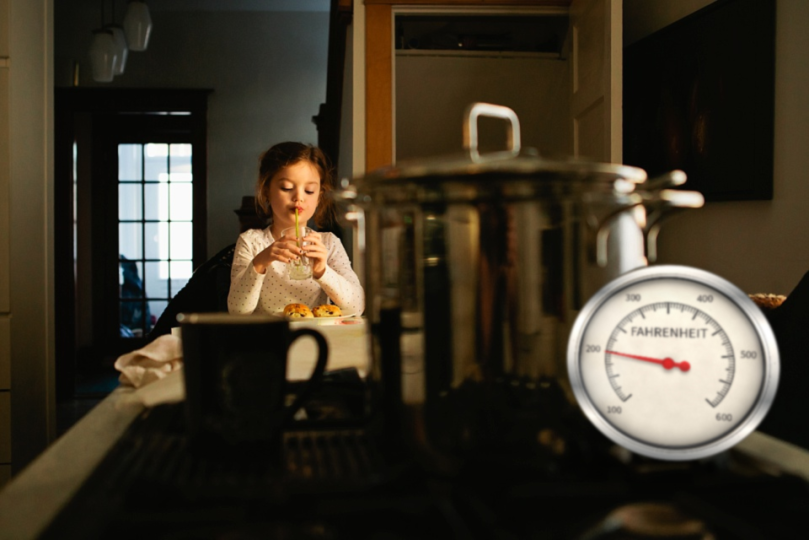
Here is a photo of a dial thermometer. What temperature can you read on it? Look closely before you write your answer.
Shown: 200 °F
